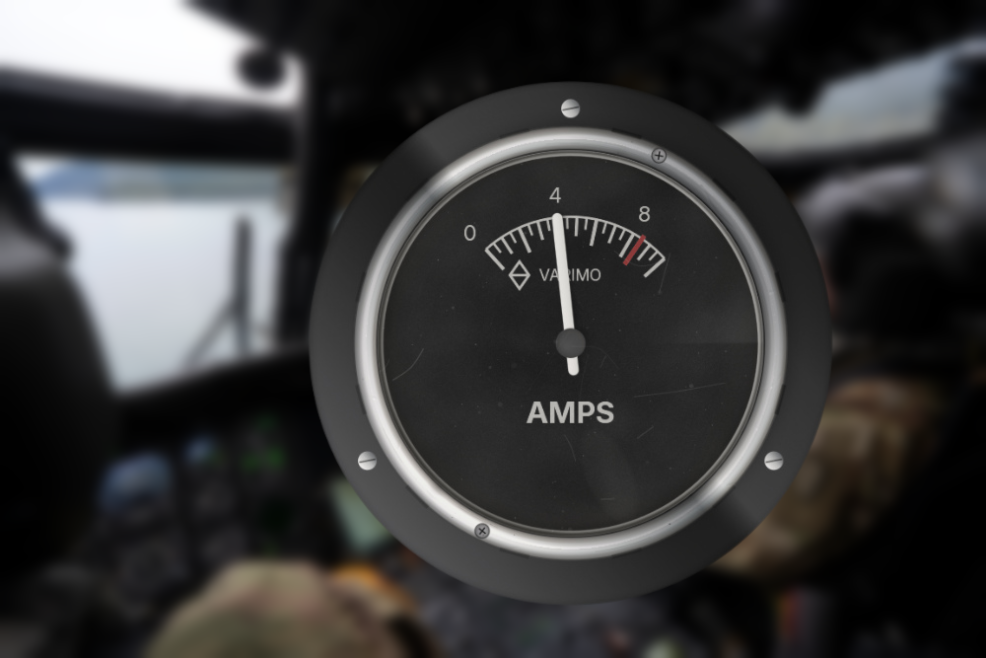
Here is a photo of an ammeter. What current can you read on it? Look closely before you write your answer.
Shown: 4 A
